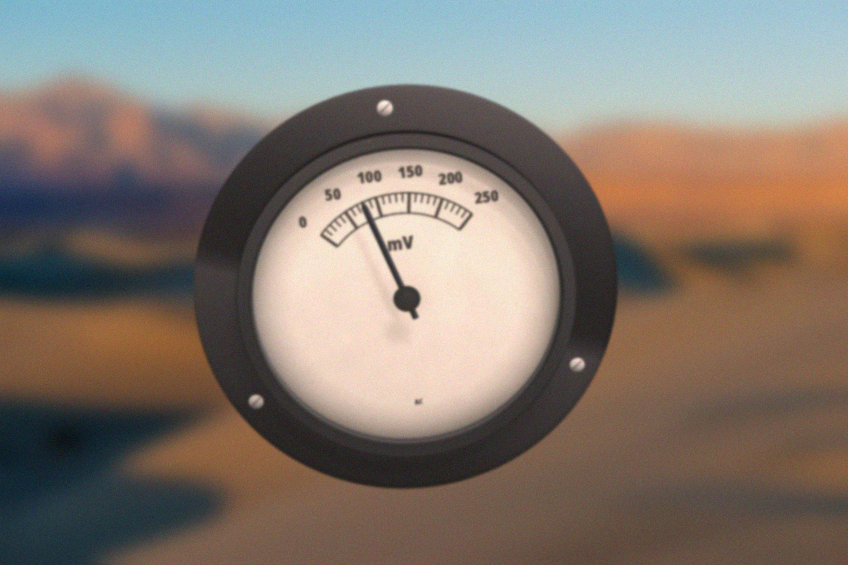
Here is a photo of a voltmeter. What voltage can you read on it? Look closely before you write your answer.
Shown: 80 mV
